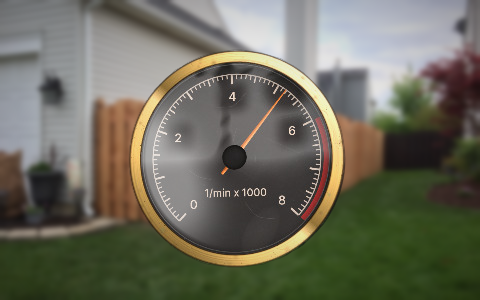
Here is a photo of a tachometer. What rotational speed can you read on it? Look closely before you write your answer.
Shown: 5200 rpm
